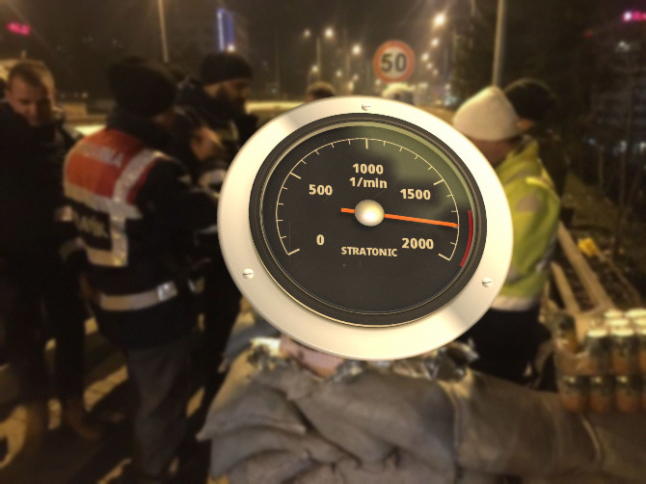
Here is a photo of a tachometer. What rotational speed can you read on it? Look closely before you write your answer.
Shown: 1800 rpm
